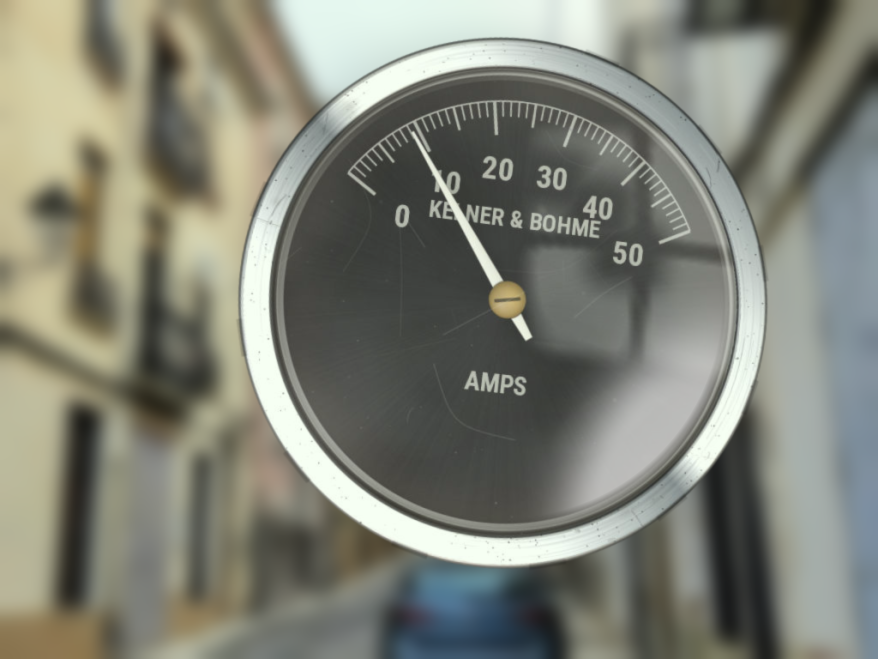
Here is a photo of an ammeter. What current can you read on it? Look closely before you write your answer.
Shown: 9 A
